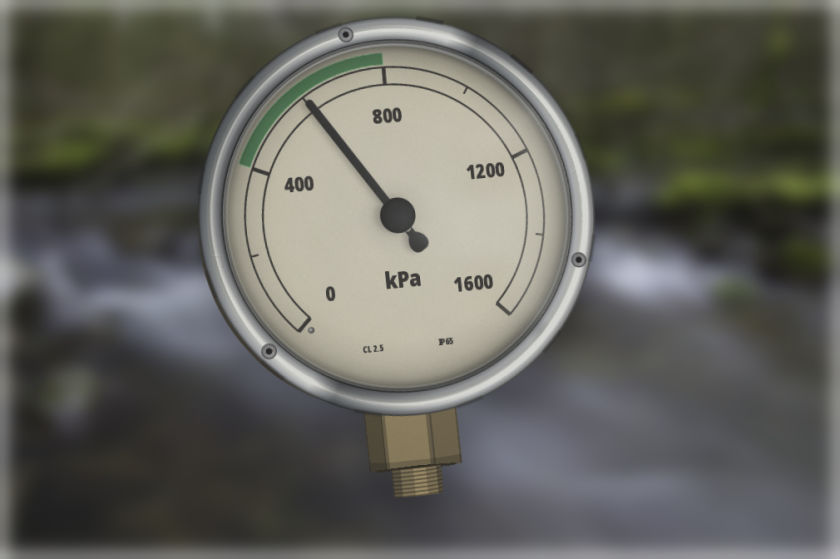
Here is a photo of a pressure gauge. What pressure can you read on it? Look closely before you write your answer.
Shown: 600 kPa
